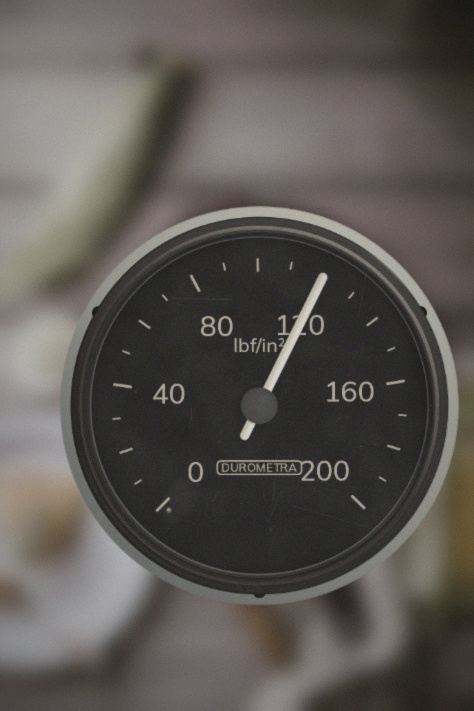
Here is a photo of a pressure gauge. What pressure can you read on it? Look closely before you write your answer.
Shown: 120 psi
